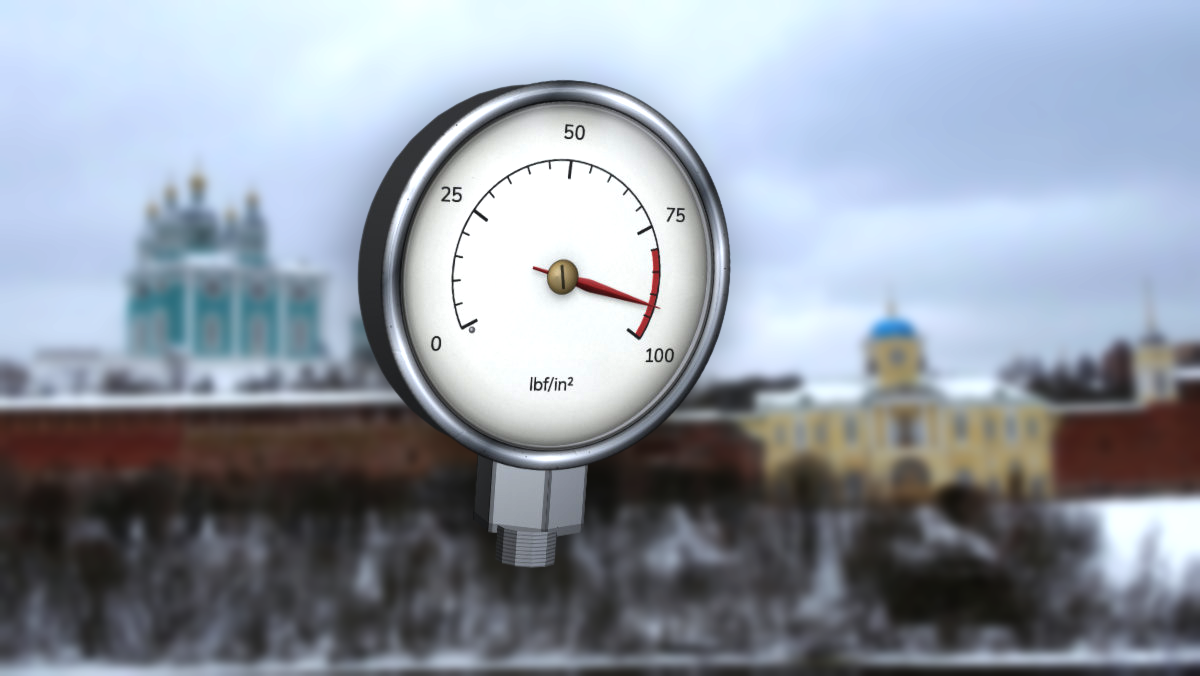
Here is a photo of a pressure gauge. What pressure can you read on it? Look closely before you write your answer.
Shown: 92.5 psi
